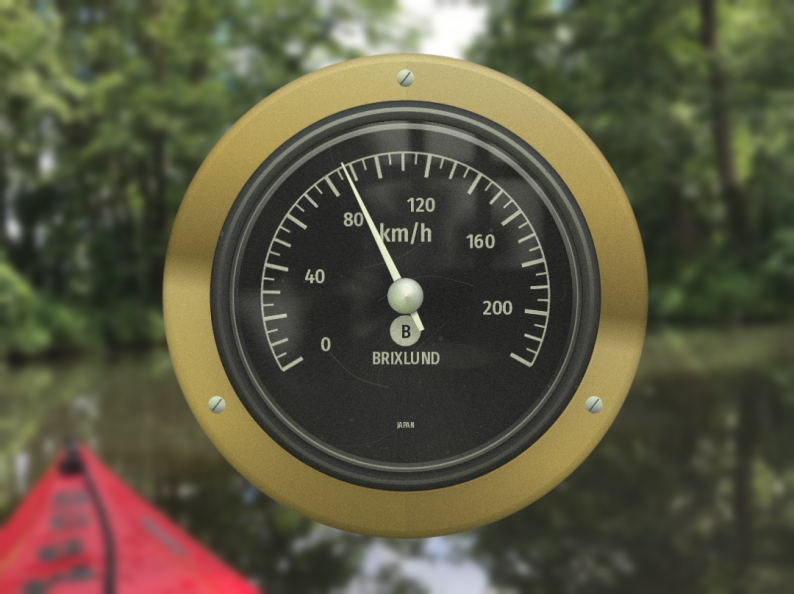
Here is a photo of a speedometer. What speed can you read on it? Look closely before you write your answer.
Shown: 87.5 km/h
